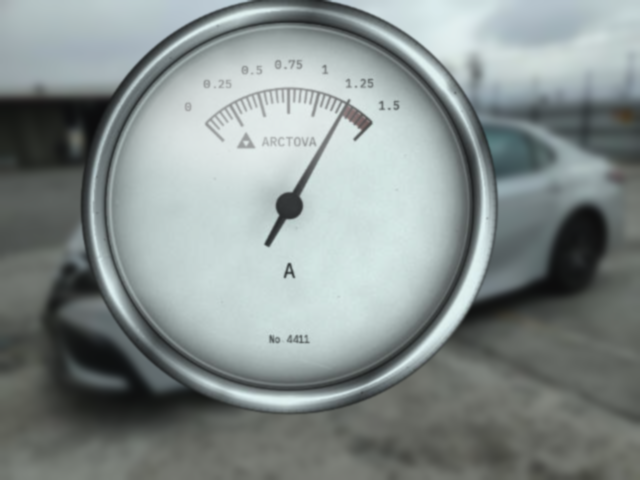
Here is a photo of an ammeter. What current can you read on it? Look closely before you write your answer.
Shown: 1.25 A
